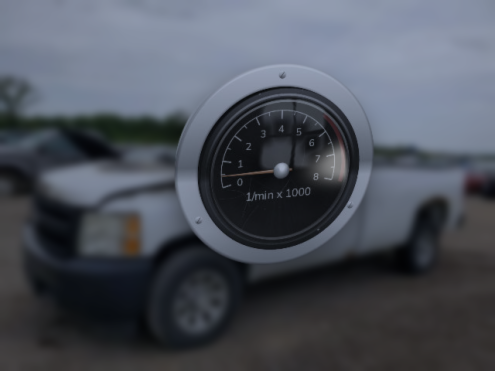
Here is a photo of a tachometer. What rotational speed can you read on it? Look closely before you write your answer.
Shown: 500 rpm
